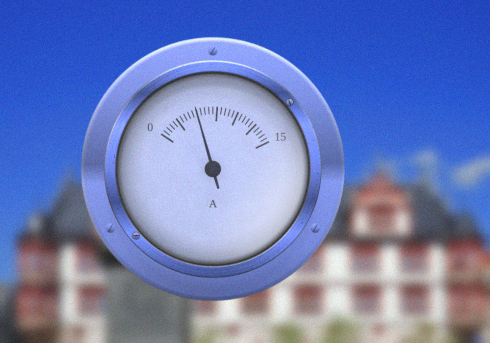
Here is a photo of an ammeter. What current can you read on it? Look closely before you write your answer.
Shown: 5 A
